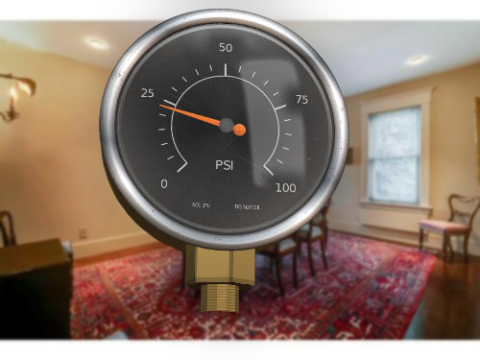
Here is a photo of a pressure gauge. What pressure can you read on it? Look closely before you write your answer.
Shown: 22.5 psi
